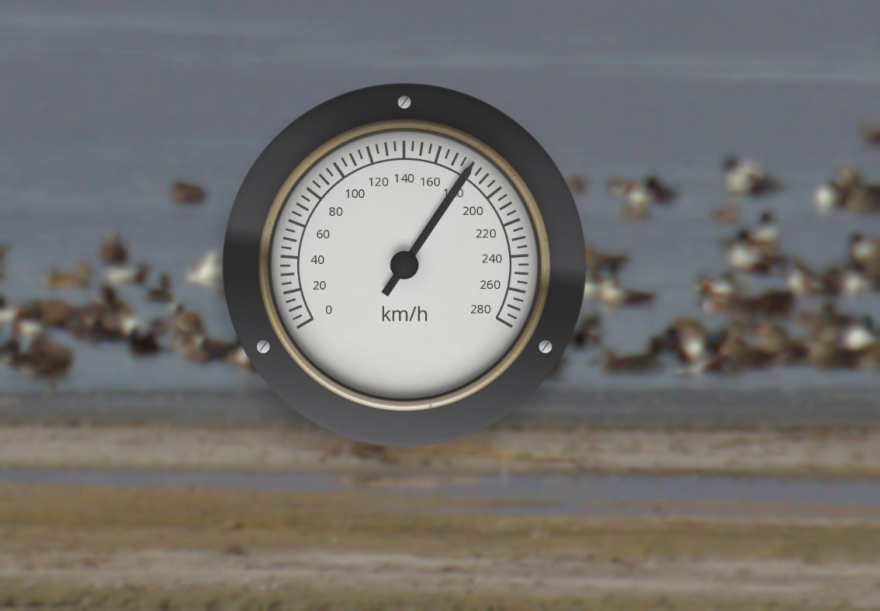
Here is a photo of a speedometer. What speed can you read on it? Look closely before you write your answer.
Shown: 180 km/h
